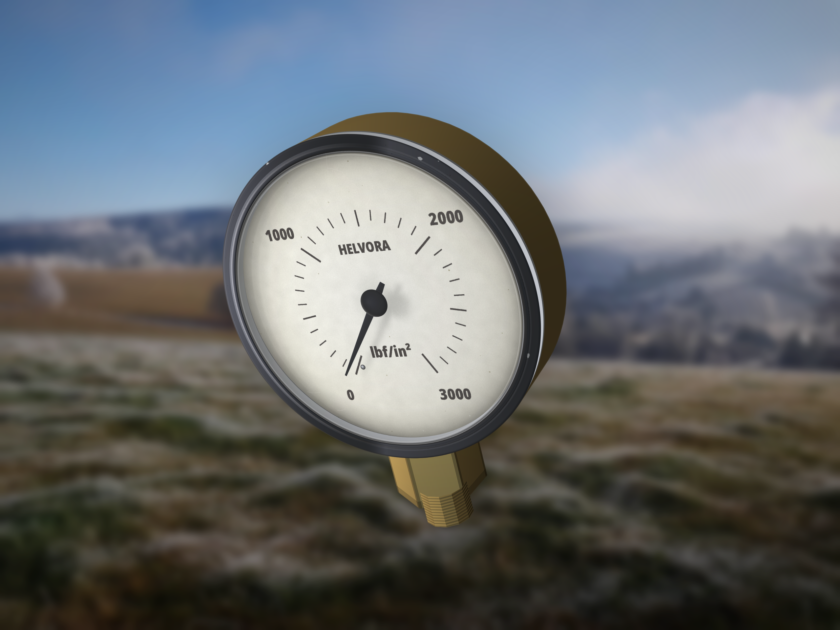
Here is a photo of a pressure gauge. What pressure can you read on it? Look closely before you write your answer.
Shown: 50 psi
